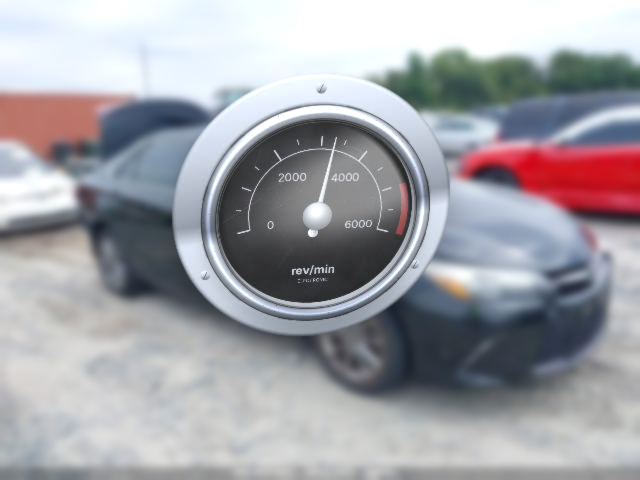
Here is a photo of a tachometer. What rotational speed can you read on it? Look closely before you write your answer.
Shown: 3250 rpm
